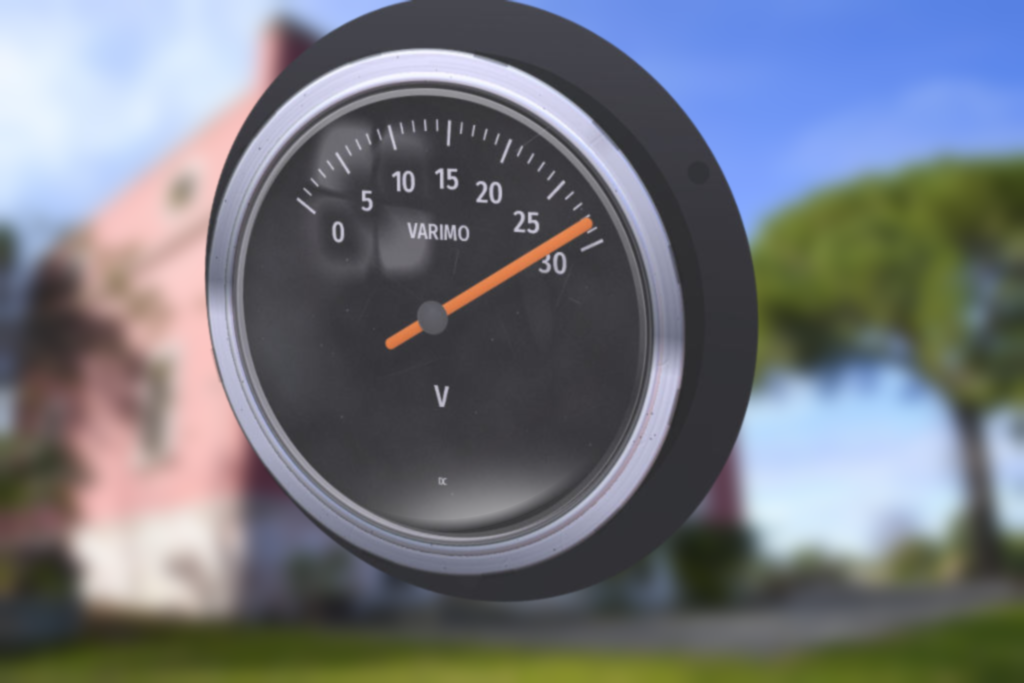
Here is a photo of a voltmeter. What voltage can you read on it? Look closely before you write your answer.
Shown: 28.5 V
